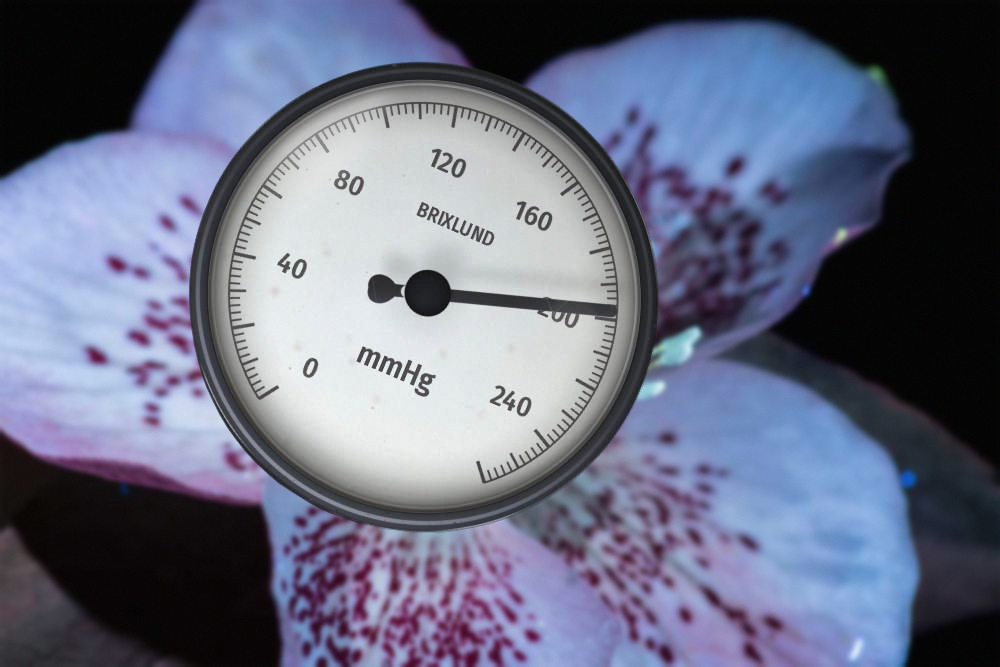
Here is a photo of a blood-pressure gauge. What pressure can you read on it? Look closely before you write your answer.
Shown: 198 mmHg
